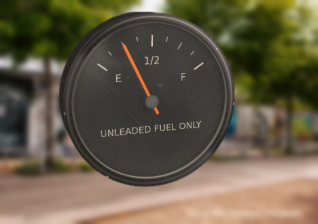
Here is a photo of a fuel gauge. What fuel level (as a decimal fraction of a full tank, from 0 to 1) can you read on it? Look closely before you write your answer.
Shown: 0.25
